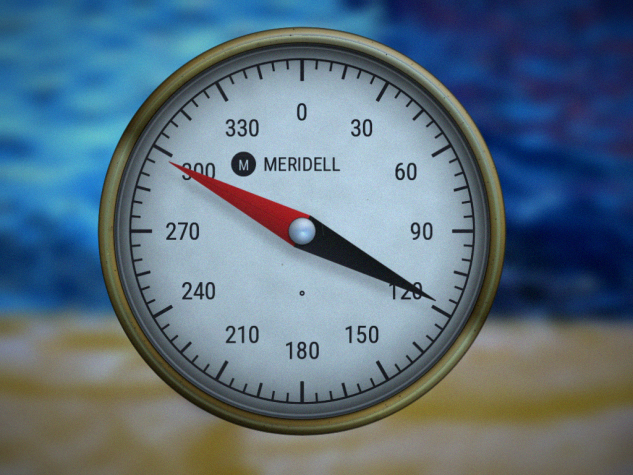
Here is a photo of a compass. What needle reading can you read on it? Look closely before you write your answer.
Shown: 297.5 °
